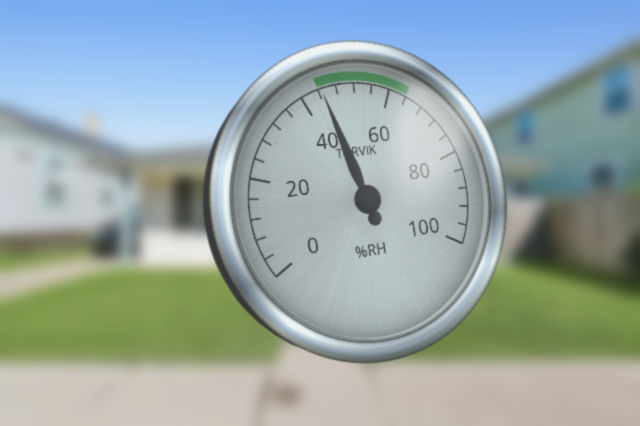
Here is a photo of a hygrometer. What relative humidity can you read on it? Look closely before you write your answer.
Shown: 44 %
